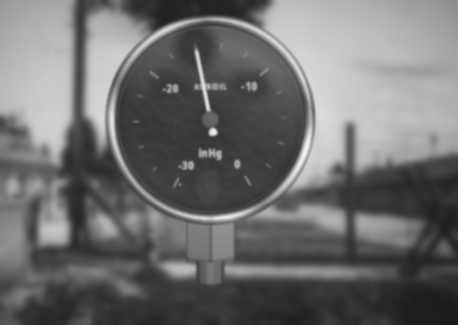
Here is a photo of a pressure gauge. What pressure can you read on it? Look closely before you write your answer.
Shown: -16 inHg
